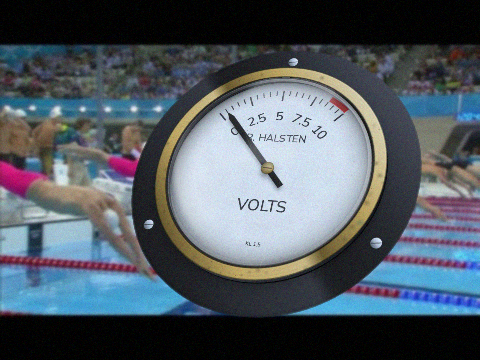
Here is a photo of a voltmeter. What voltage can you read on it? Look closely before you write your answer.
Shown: 0.5 V
